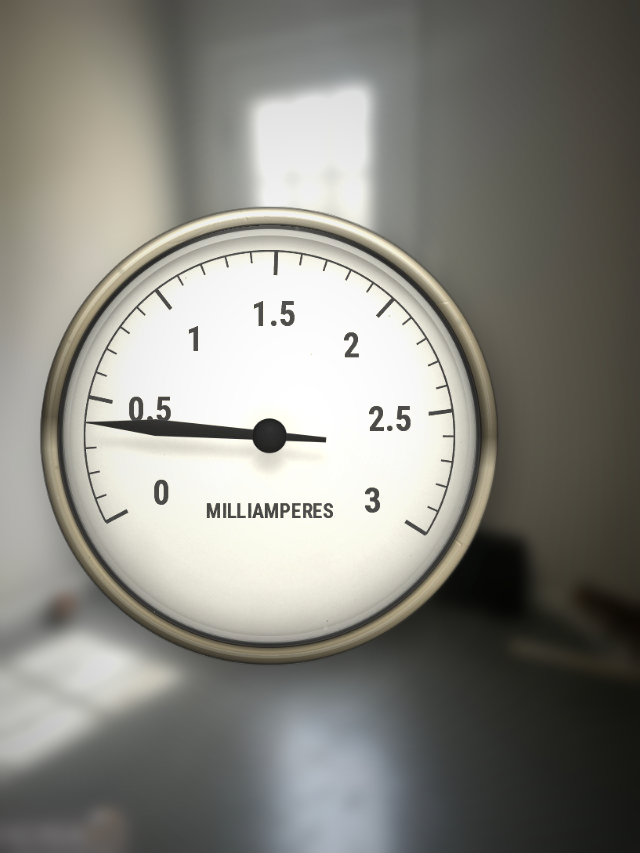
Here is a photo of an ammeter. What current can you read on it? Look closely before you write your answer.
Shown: 0.4 mA
